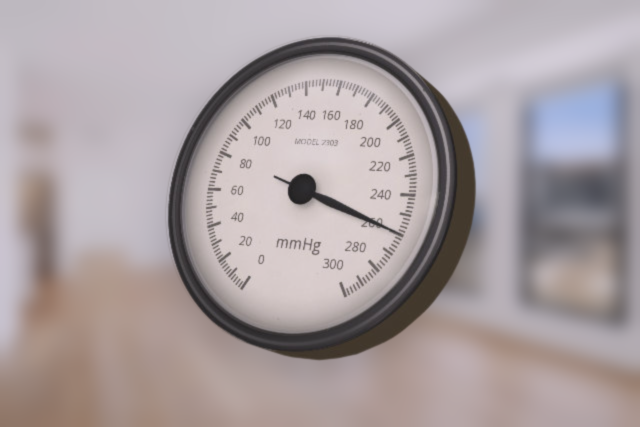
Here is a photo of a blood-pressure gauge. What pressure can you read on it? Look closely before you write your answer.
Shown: 260 mmHg
